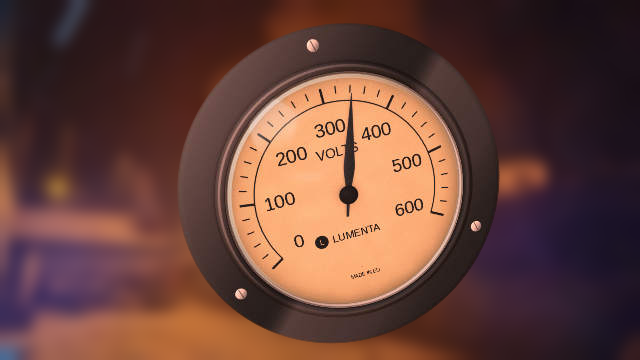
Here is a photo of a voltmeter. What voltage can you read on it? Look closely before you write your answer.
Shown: 340 V
